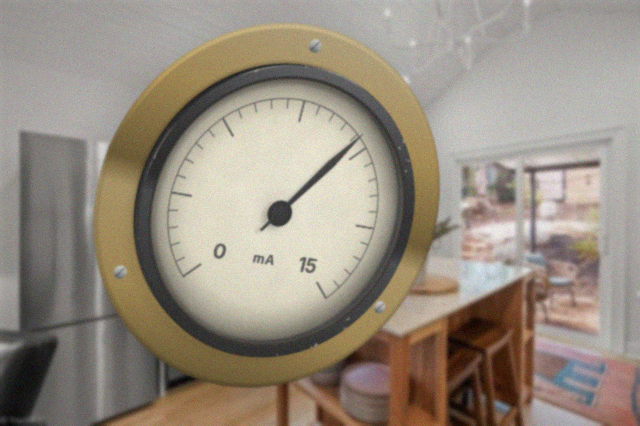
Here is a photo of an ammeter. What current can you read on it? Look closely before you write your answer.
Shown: 9.5 mA
